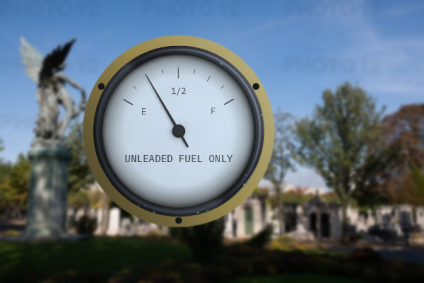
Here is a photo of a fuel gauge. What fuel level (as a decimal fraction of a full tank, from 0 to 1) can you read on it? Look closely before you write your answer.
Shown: 0.25
